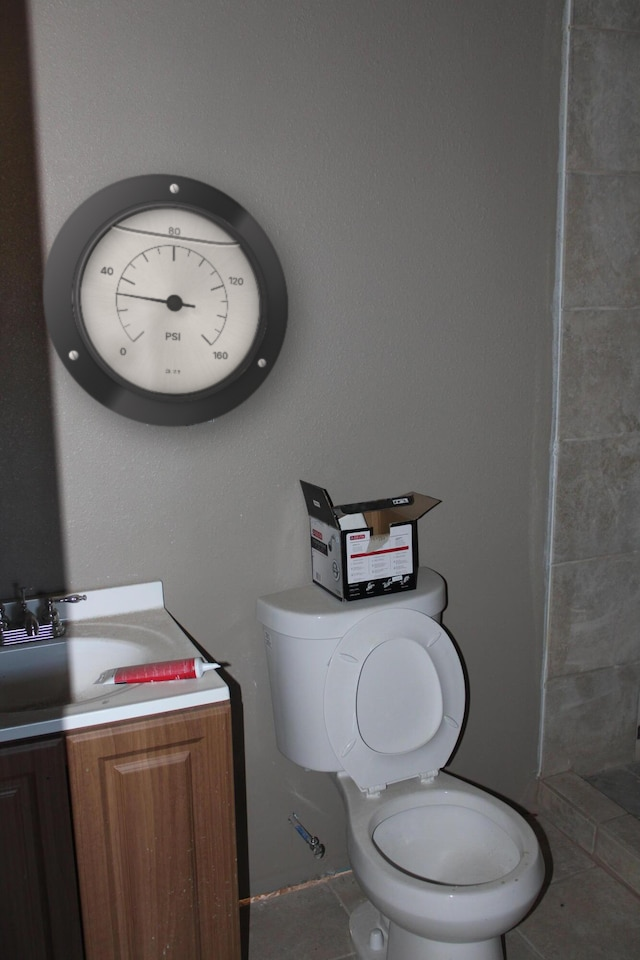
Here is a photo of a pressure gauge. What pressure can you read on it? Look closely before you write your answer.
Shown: 30 psi
